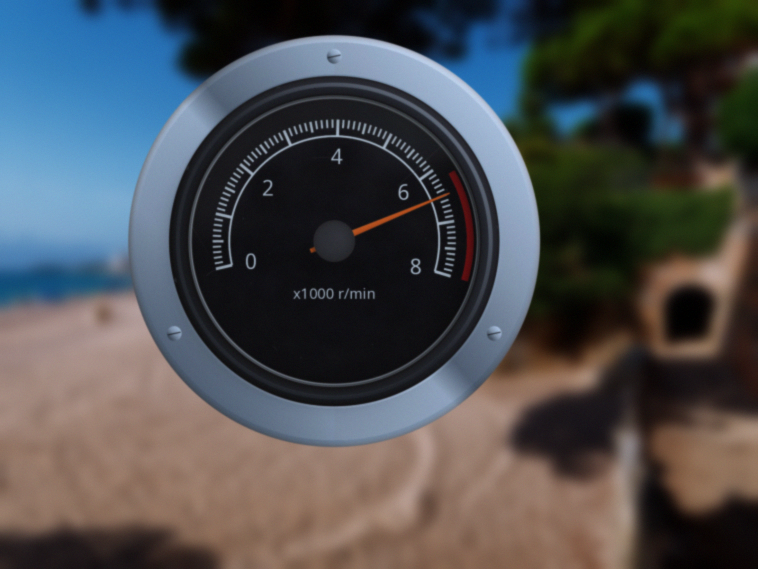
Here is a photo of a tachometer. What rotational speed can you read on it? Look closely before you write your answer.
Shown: 6500 rpm
